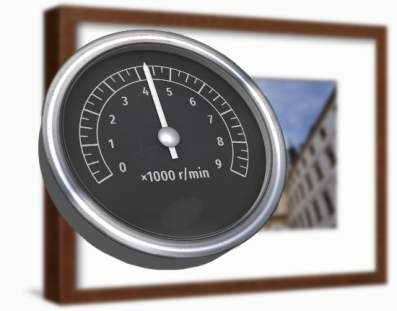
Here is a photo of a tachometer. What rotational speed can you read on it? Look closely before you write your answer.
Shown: 4250 rpm
